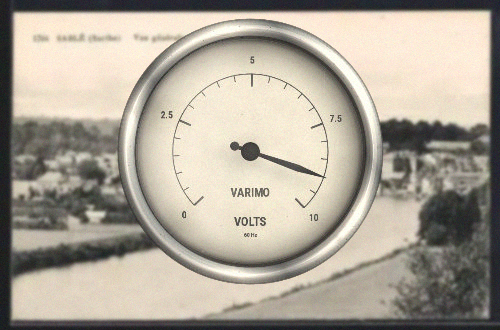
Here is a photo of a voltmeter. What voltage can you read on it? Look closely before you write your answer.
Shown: 9 V
